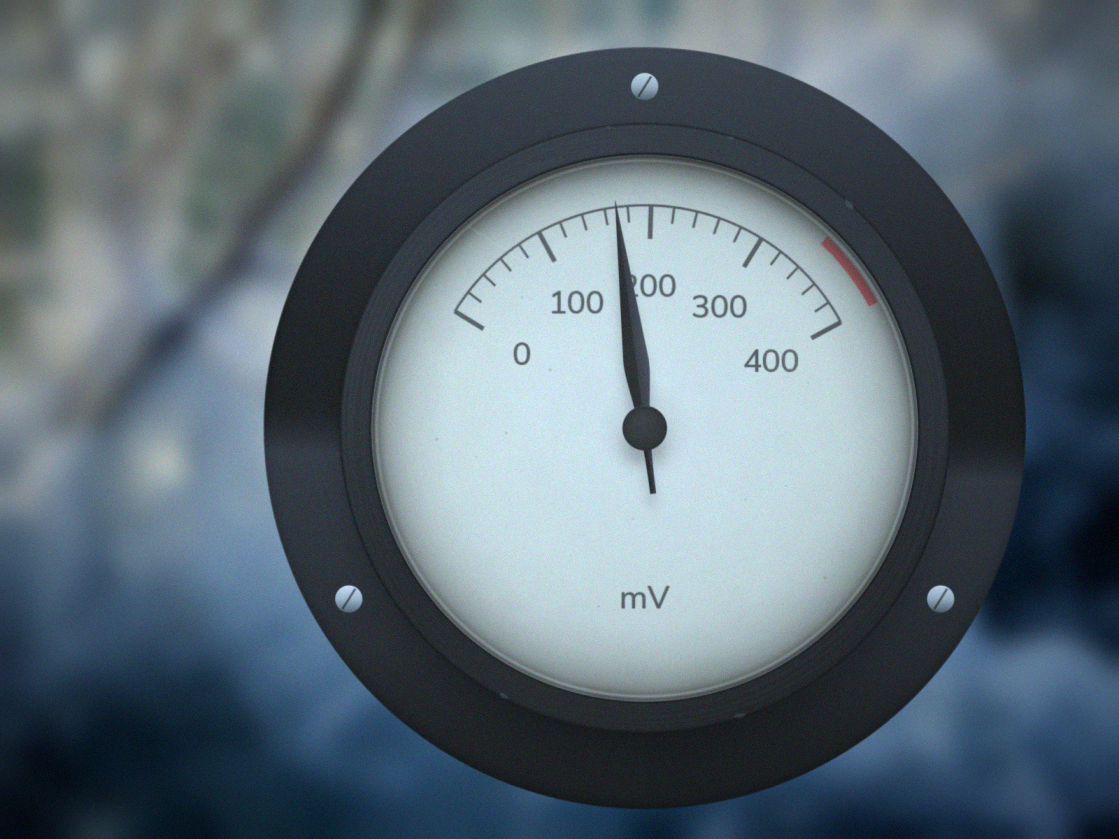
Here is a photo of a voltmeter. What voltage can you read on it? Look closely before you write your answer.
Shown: 170 mV
